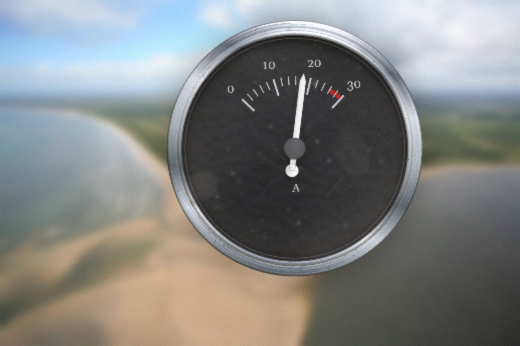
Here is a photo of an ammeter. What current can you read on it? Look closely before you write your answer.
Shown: 18 A
